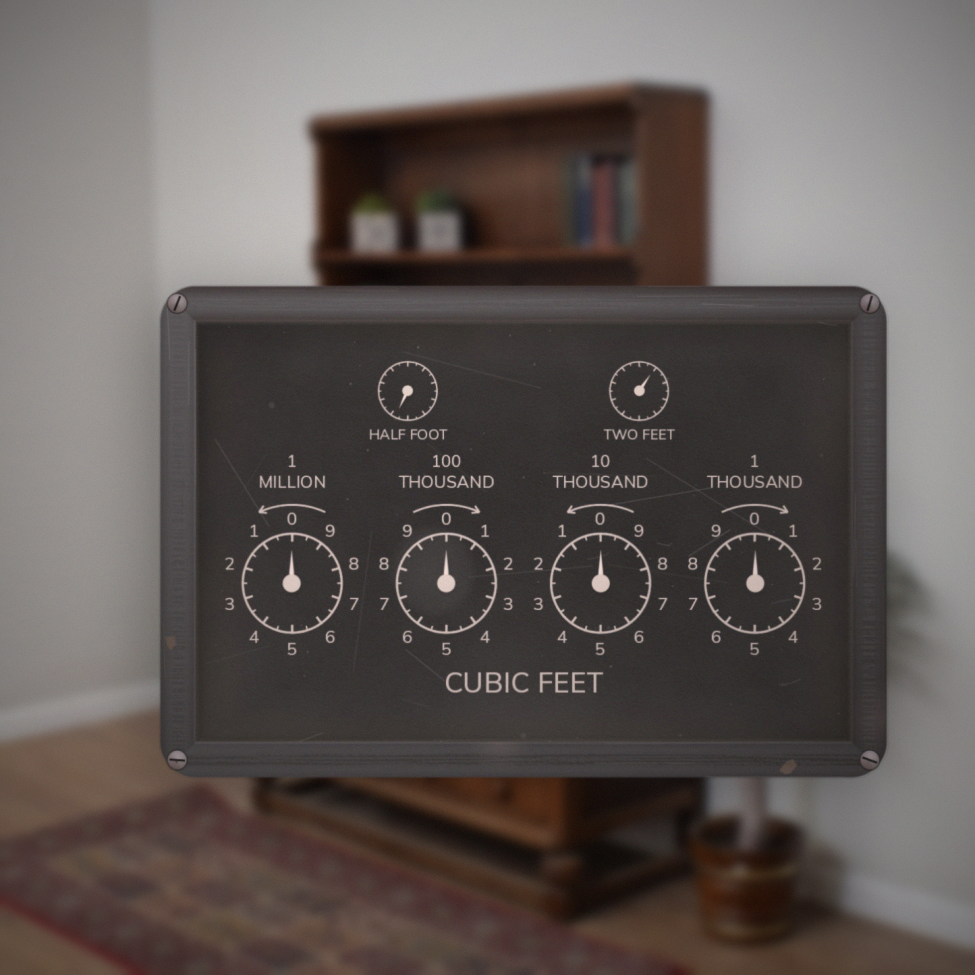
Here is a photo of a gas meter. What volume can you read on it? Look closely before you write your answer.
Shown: 0 ft³
